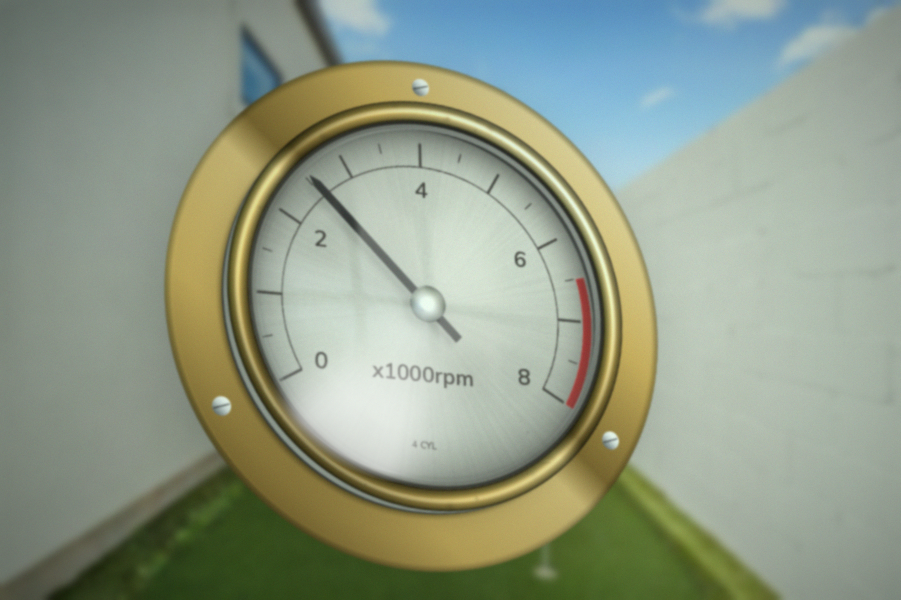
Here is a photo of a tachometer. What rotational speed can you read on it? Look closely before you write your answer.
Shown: 2500 rpm
